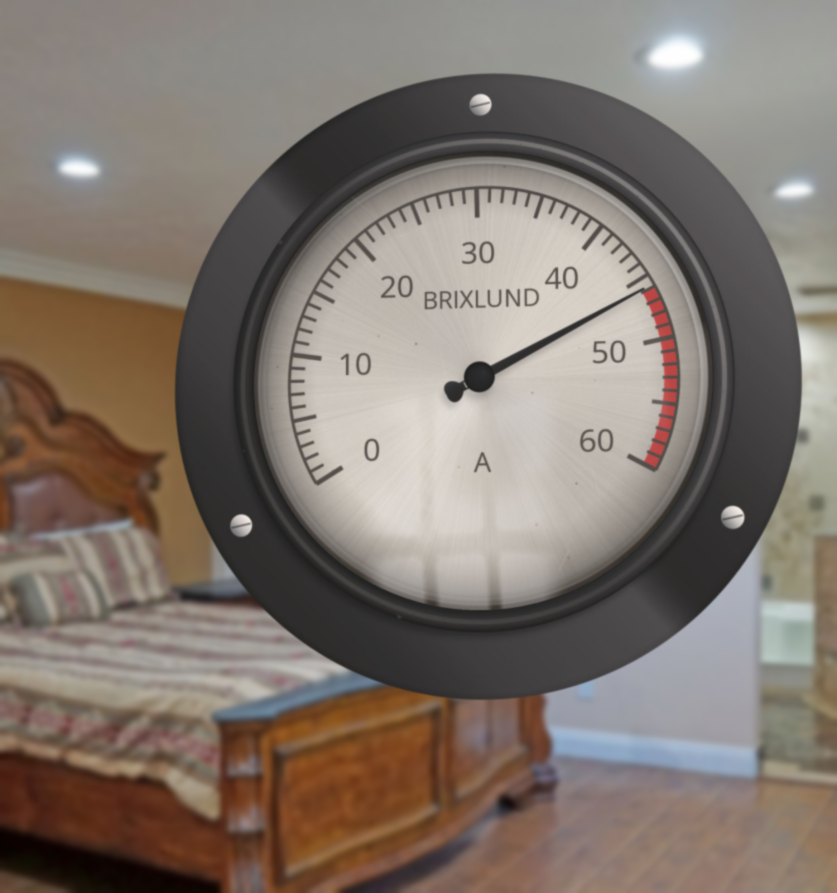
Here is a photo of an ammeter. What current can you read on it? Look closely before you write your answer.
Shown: 46 A
